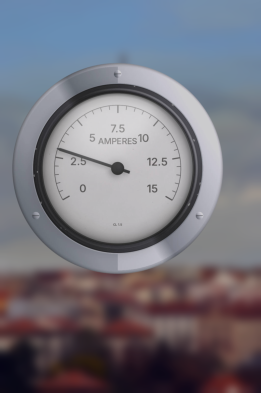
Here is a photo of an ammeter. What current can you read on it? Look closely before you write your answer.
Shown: 3 A
